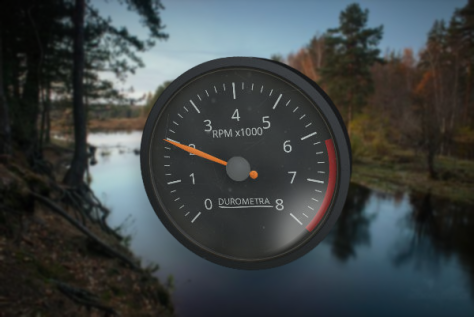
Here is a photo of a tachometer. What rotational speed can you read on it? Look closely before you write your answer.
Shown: 2000 rpm
